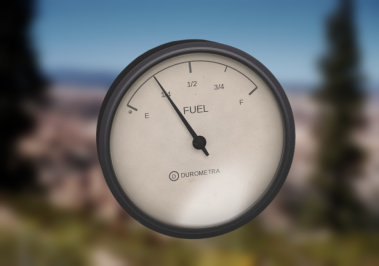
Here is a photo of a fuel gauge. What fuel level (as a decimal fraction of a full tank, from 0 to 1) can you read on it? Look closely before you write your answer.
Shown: 0.25
